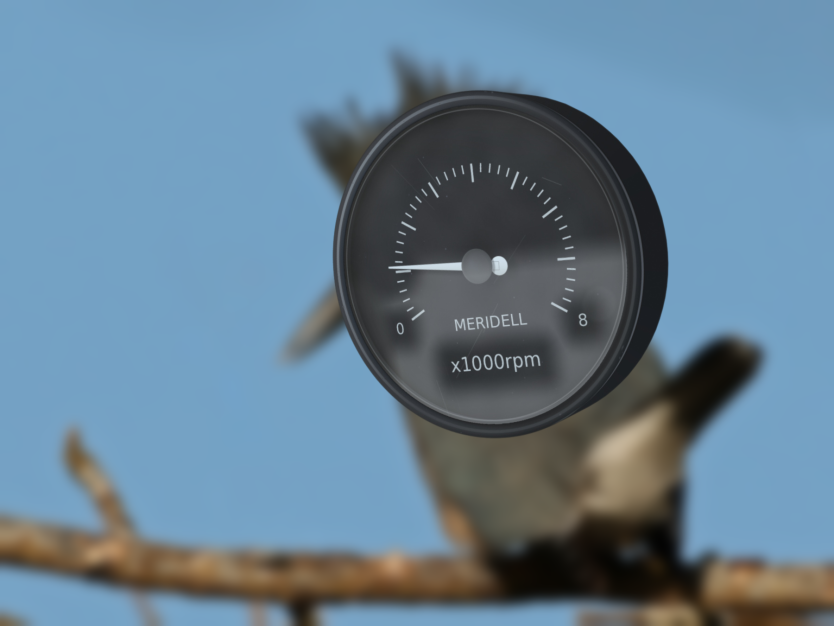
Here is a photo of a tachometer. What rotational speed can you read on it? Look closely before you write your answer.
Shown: 1100 rpm
